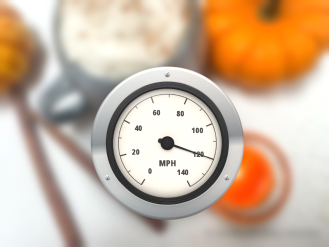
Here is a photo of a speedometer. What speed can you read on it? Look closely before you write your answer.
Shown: 120 mph
